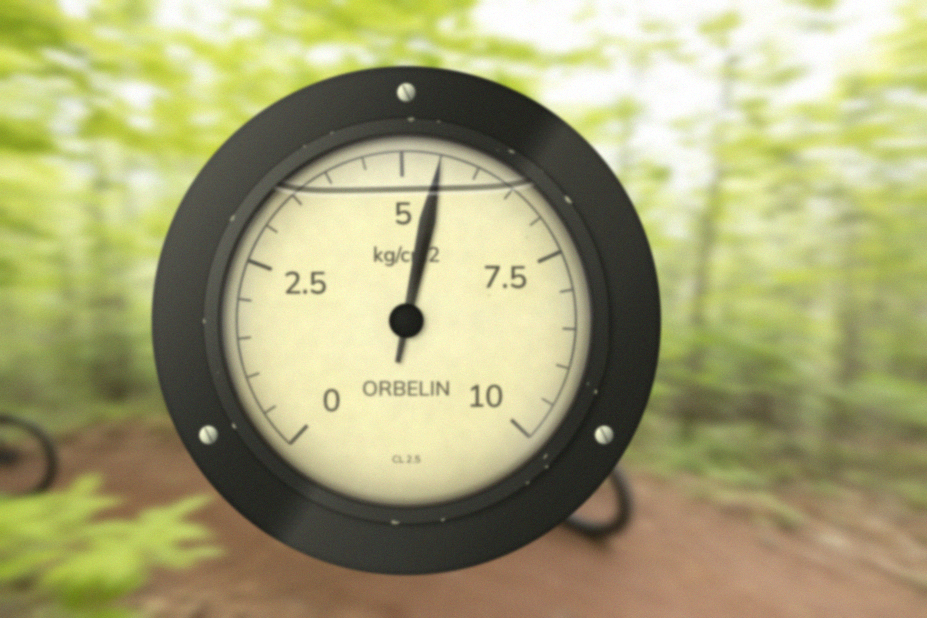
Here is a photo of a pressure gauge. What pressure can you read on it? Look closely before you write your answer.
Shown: 5.5 kg/cm²
